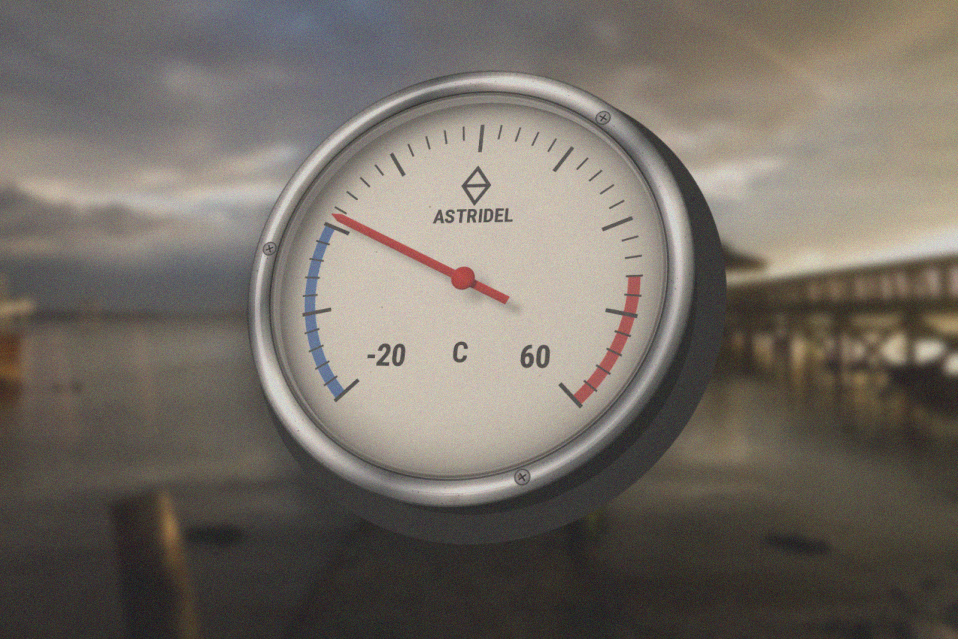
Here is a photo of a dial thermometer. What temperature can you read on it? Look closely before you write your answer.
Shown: 1 °C
